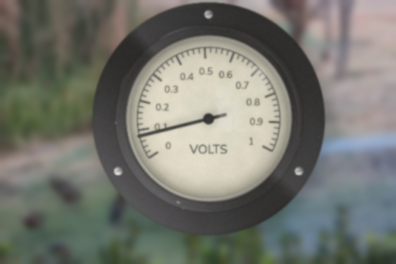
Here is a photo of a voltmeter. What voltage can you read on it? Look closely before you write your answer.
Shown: 0.08 V
